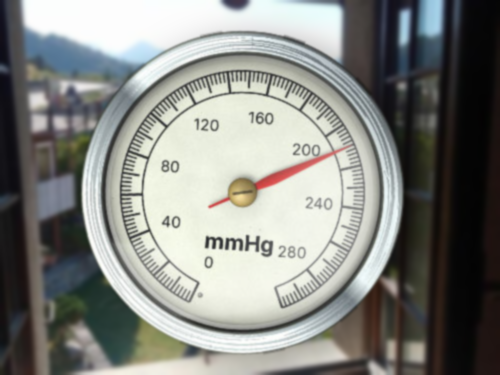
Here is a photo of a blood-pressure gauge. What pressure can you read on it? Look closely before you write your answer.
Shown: 210 mmHg
